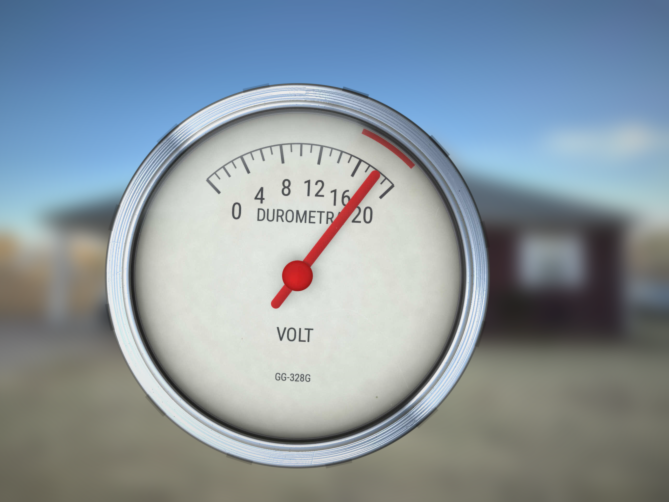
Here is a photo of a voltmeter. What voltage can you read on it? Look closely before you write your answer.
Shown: 18 V
